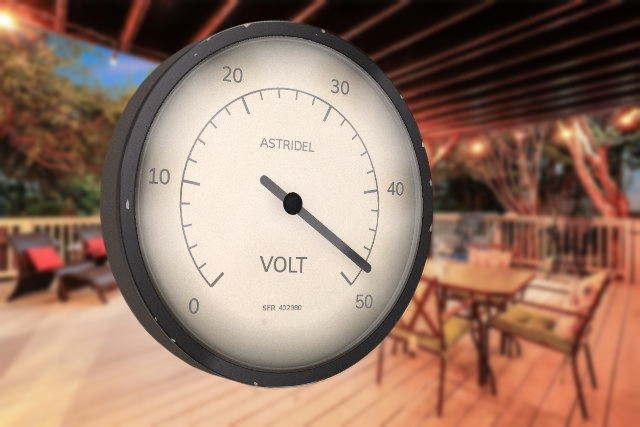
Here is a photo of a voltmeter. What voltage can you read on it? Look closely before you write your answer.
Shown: 48 V
